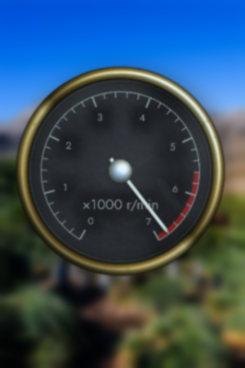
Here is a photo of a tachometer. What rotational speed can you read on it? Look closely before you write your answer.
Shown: 6800 rpm
